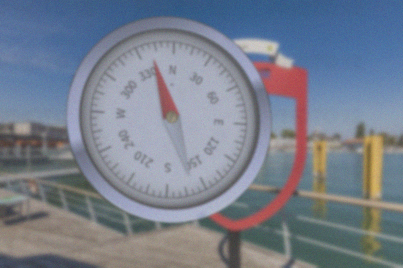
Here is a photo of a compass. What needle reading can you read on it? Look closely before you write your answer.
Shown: 340 °
